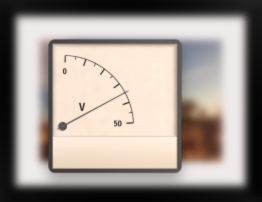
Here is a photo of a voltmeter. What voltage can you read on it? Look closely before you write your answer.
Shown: 35 V
